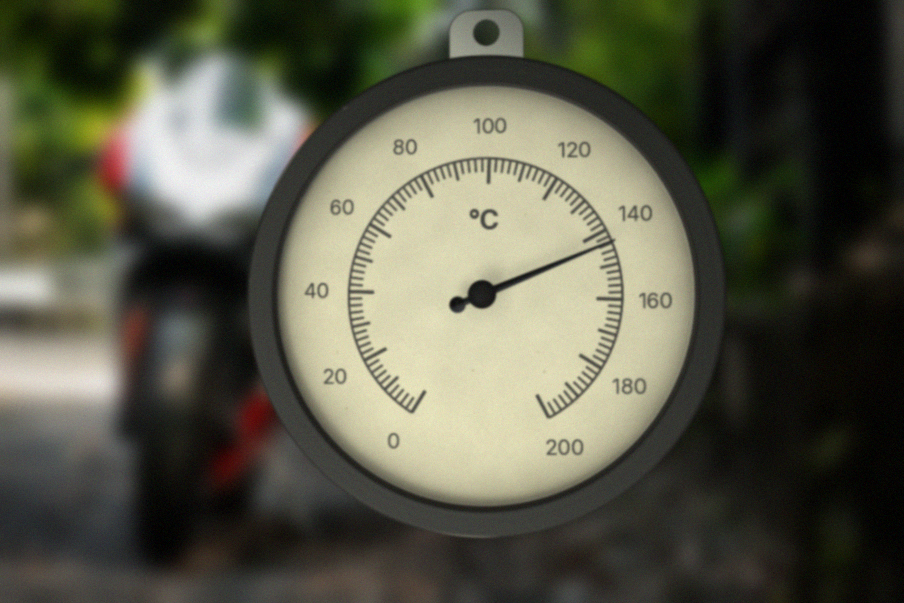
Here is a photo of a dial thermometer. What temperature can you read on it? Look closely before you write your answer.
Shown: 144 °C
